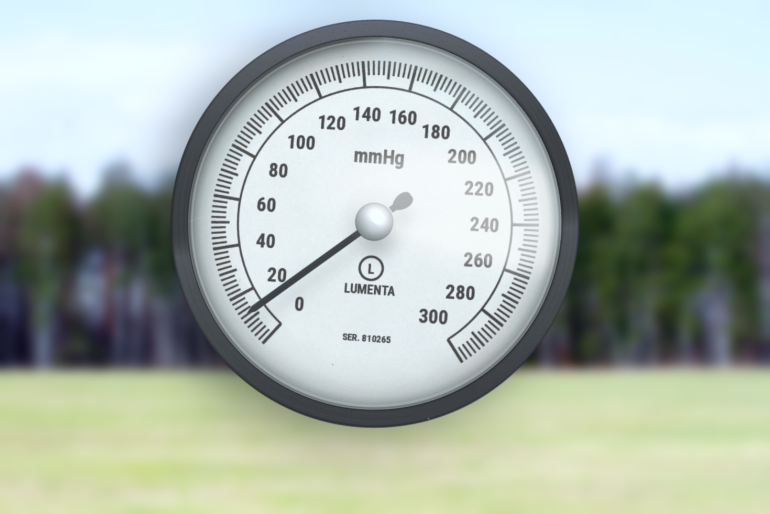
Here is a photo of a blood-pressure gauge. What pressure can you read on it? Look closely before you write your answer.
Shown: 12 mmHg
